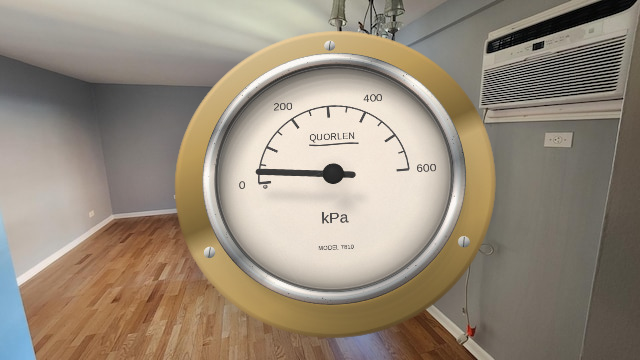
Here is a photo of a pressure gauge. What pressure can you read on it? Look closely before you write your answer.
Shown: 25 kPa
